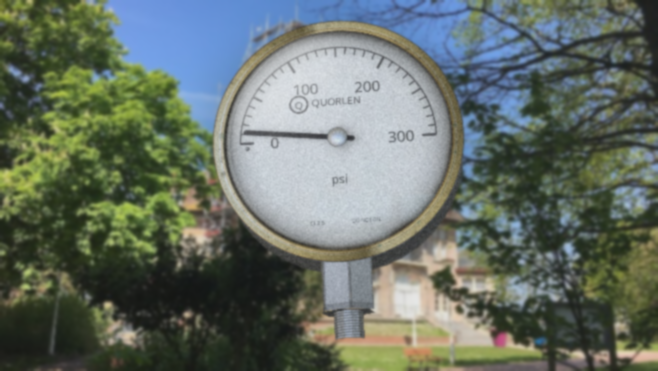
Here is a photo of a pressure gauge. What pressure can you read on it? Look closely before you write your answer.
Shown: 10 psi
